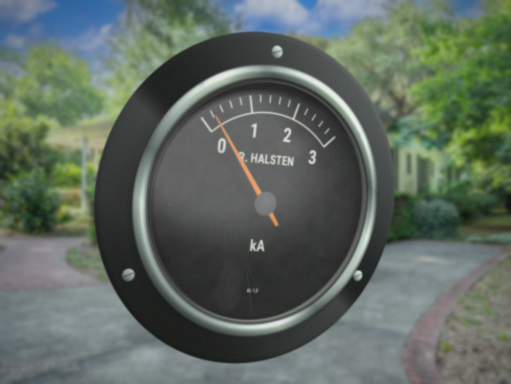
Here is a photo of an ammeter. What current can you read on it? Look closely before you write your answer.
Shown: 0.2 kA
